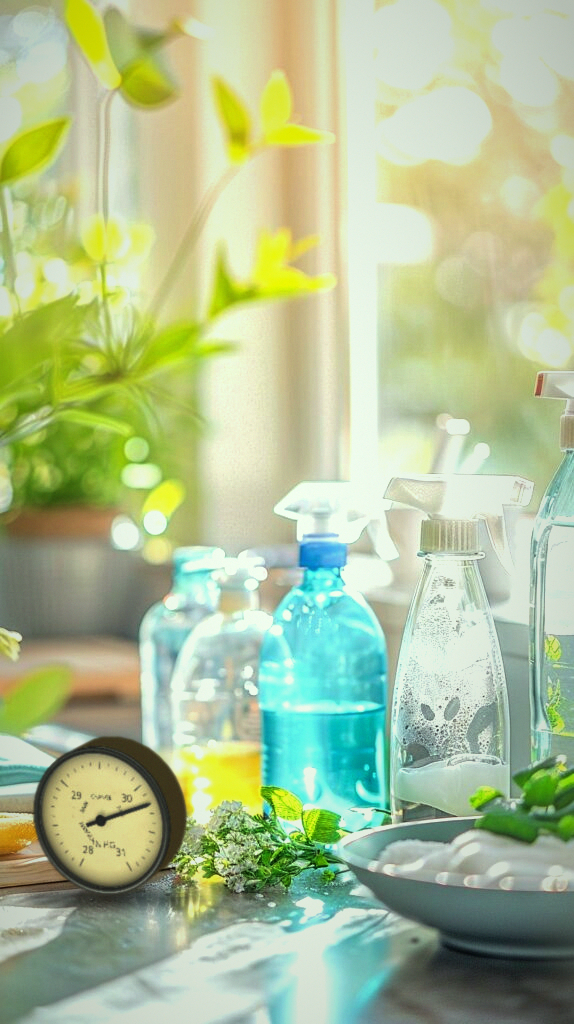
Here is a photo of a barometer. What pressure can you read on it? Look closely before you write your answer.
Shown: 30.2 inHg
